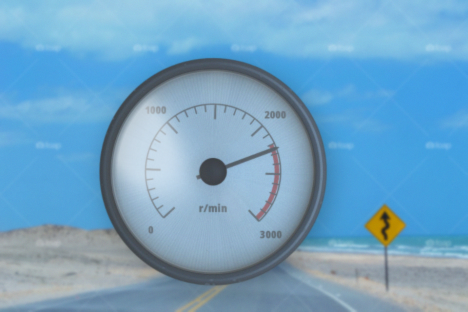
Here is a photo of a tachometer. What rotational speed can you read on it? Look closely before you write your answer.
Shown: 2250 rpm
